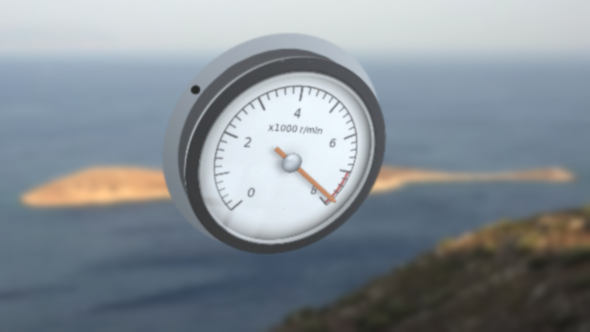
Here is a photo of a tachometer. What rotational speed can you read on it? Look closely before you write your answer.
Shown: 7800 rpm
